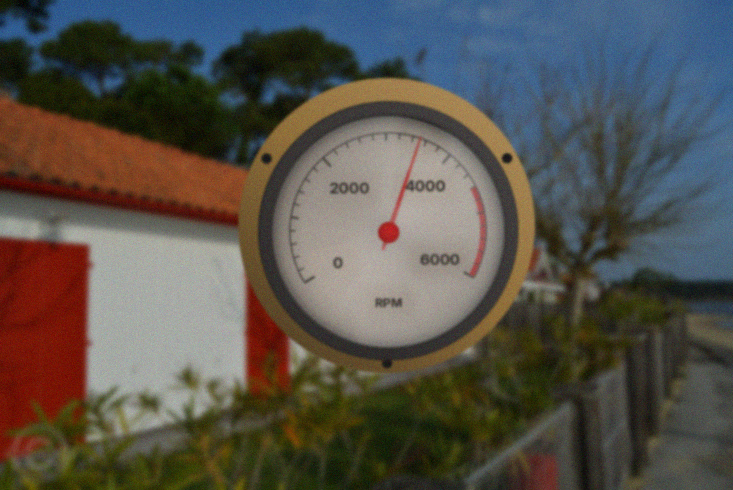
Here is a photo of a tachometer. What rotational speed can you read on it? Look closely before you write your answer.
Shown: 3500 rpm
